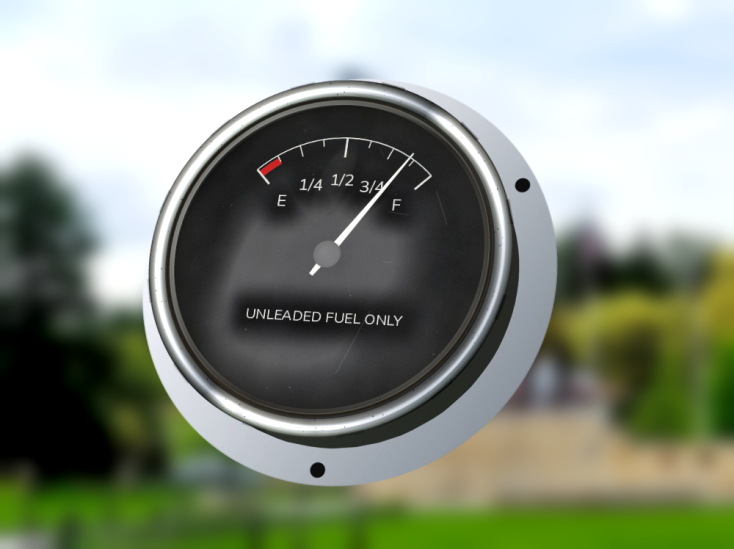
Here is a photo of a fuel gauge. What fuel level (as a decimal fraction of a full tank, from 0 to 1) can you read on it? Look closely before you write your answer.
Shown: 0.875
